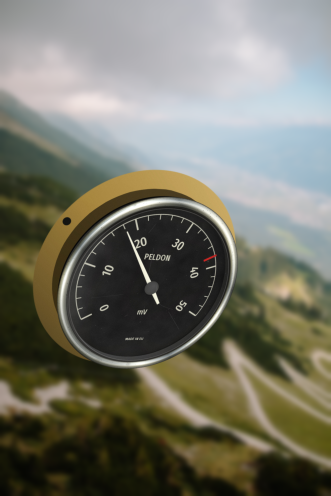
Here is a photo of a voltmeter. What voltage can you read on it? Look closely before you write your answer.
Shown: 18 mV
